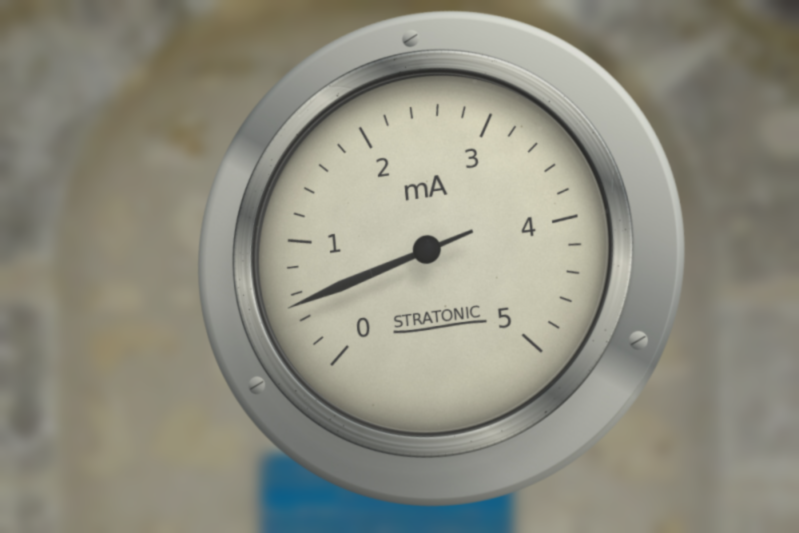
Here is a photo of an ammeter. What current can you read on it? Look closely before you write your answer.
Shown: 0.5 mA
